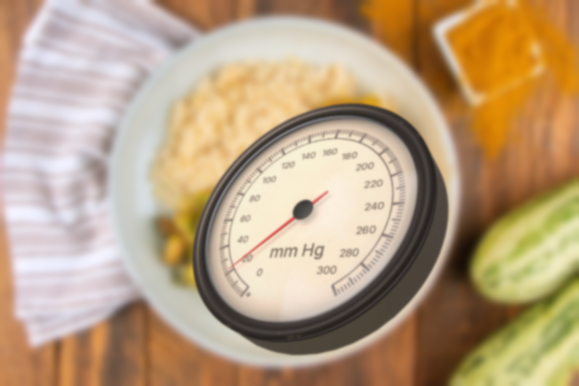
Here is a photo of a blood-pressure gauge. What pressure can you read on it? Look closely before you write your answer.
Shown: 20 mmHg
